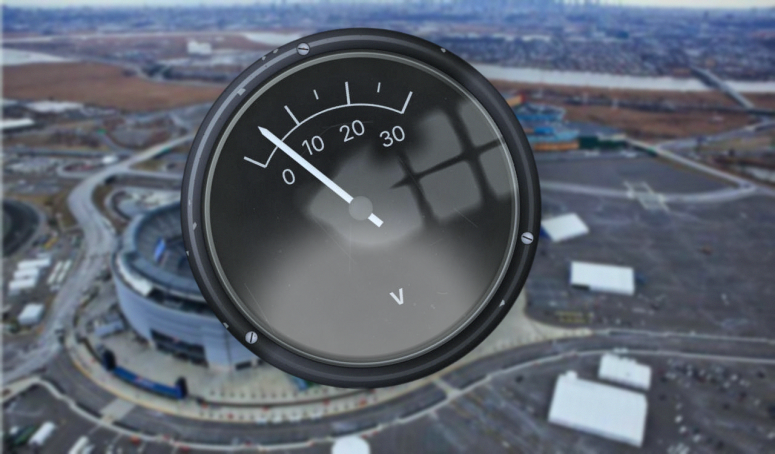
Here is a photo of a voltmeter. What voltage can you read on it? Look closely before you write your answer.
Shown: 5 V
